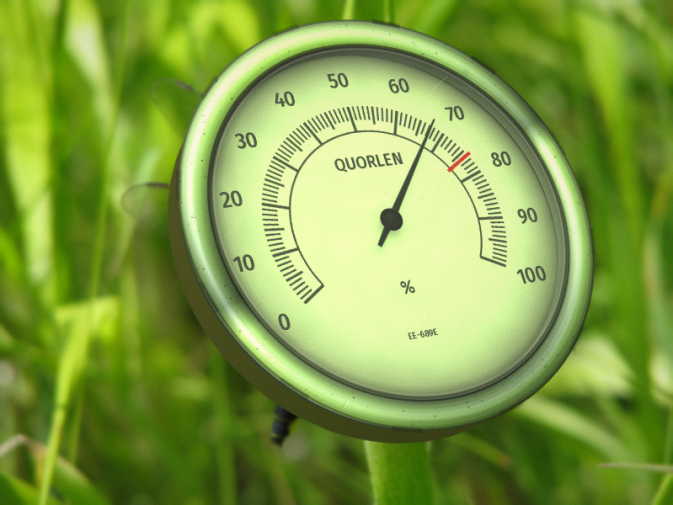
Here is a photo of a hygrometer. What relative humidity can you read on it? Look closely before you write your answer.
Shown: 67 %
